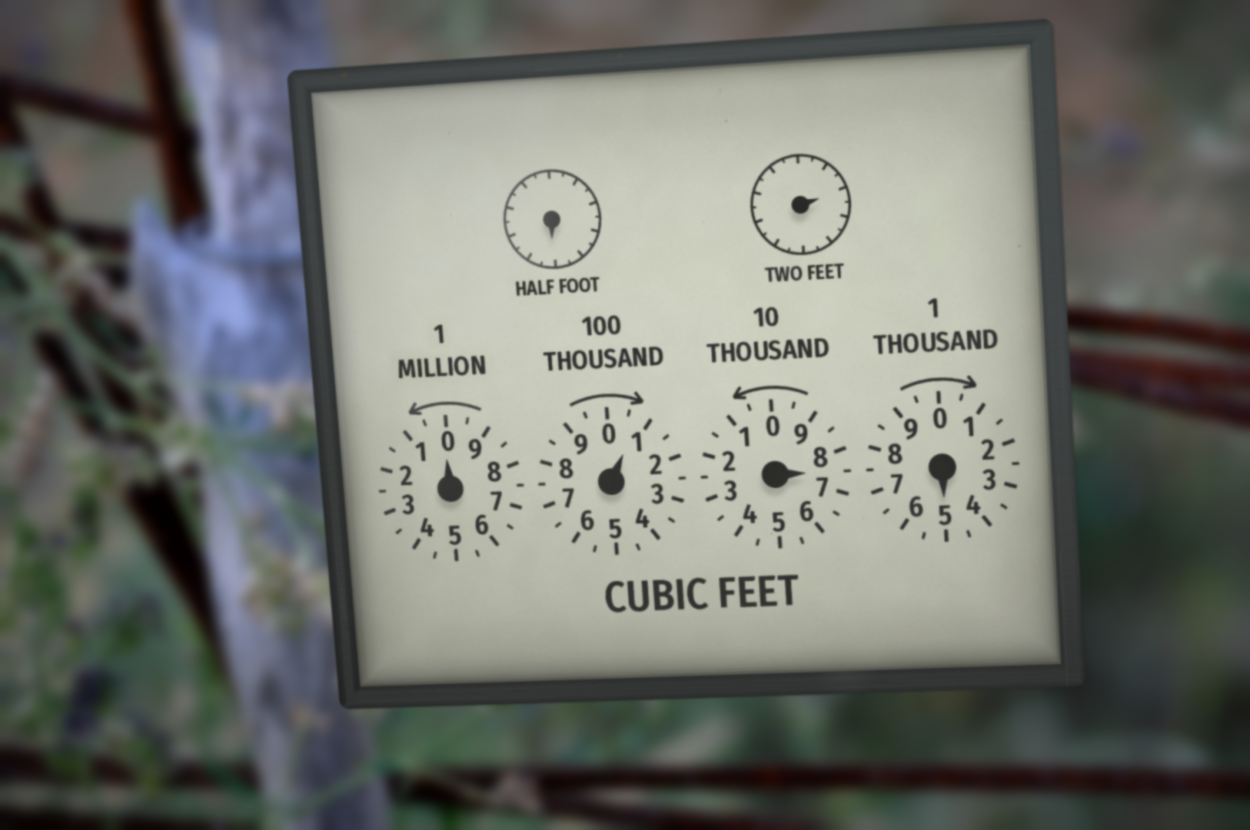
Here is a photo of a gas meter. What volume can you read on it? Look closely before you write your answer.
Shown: 7500 ft³
